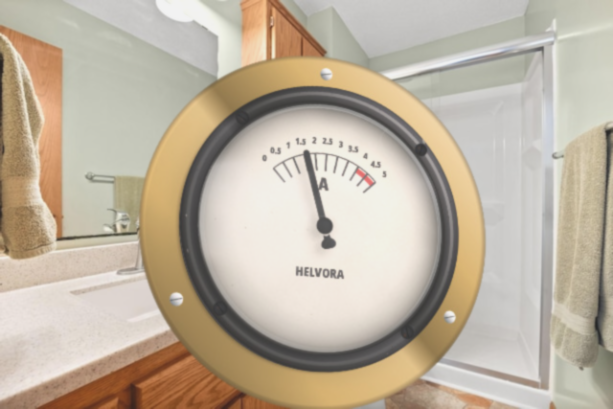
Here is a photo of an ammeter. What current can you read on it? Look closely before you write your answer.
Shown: 1.5 A
